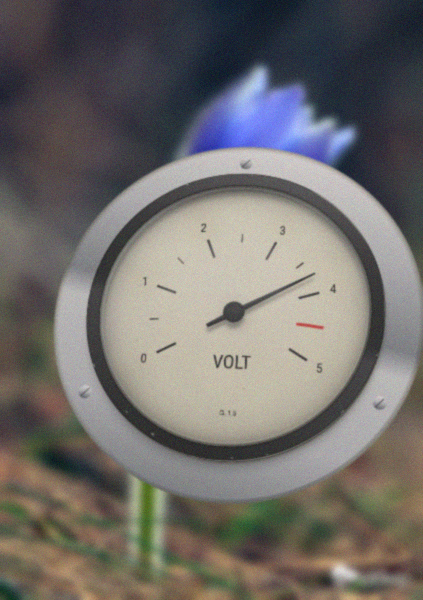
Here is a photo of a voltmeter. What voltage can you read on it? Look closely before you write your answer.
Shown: 3.75 V
